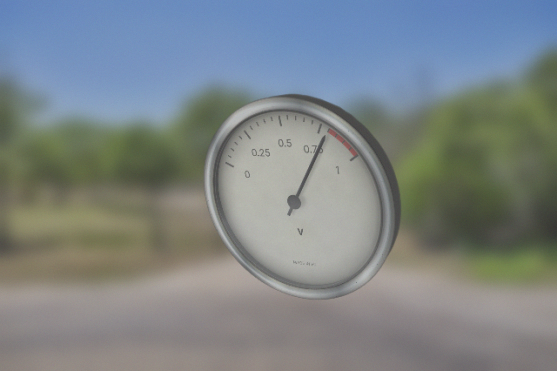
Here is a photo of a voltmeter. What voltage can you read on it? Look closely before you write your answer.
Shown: 0.8 V
